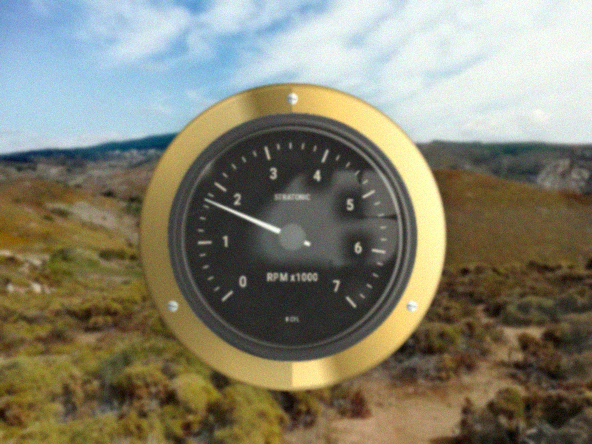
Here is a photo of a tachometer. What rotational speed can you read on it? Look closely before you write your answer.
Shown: 1700 rpm
